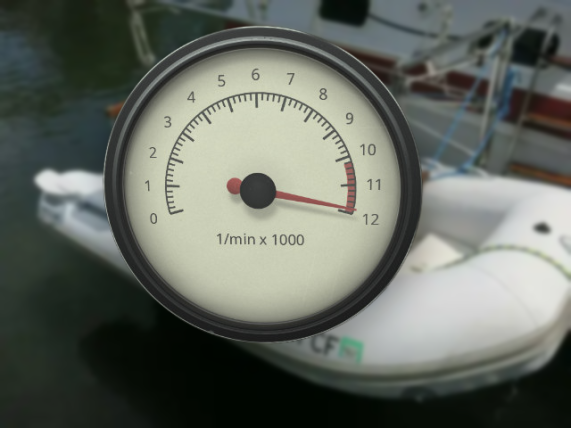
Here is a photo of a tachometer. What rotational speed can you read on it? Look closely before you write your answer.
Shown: 11800 rpm
